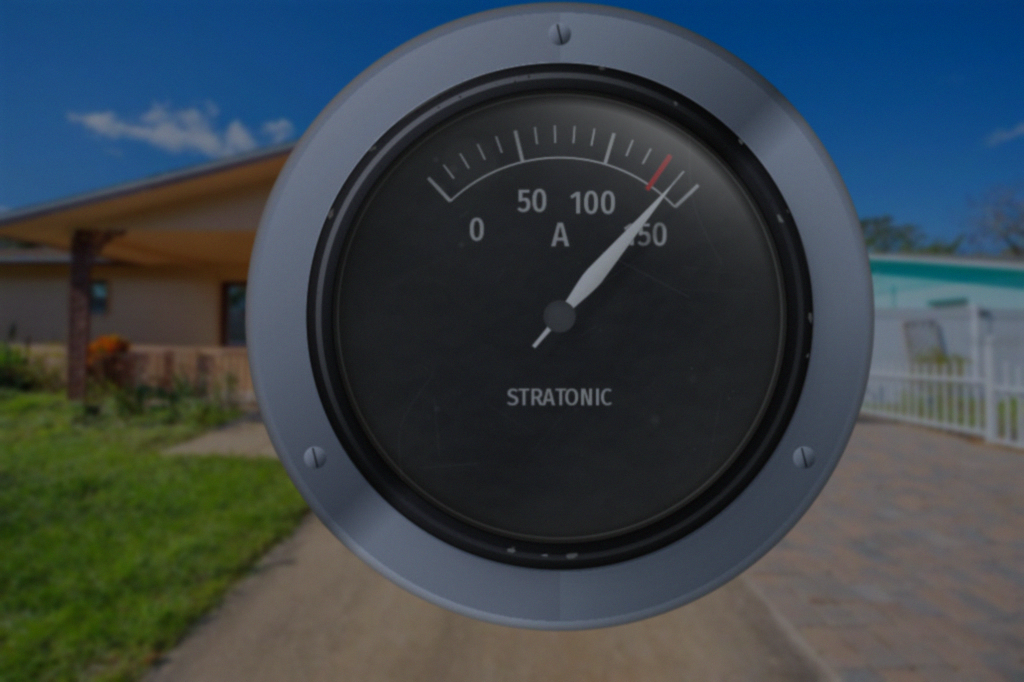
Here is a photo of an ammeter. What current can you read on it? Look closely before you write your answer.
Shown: 140 A
